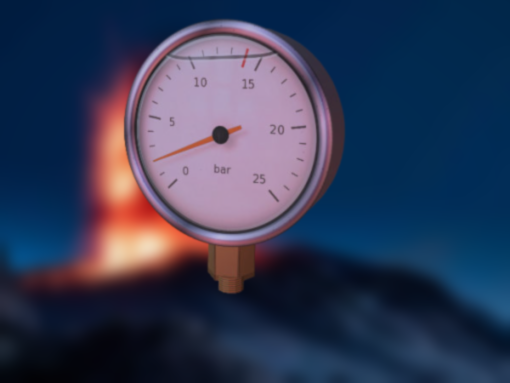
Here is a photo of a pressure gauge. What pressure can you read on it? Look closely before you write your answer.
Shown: 2 bar
